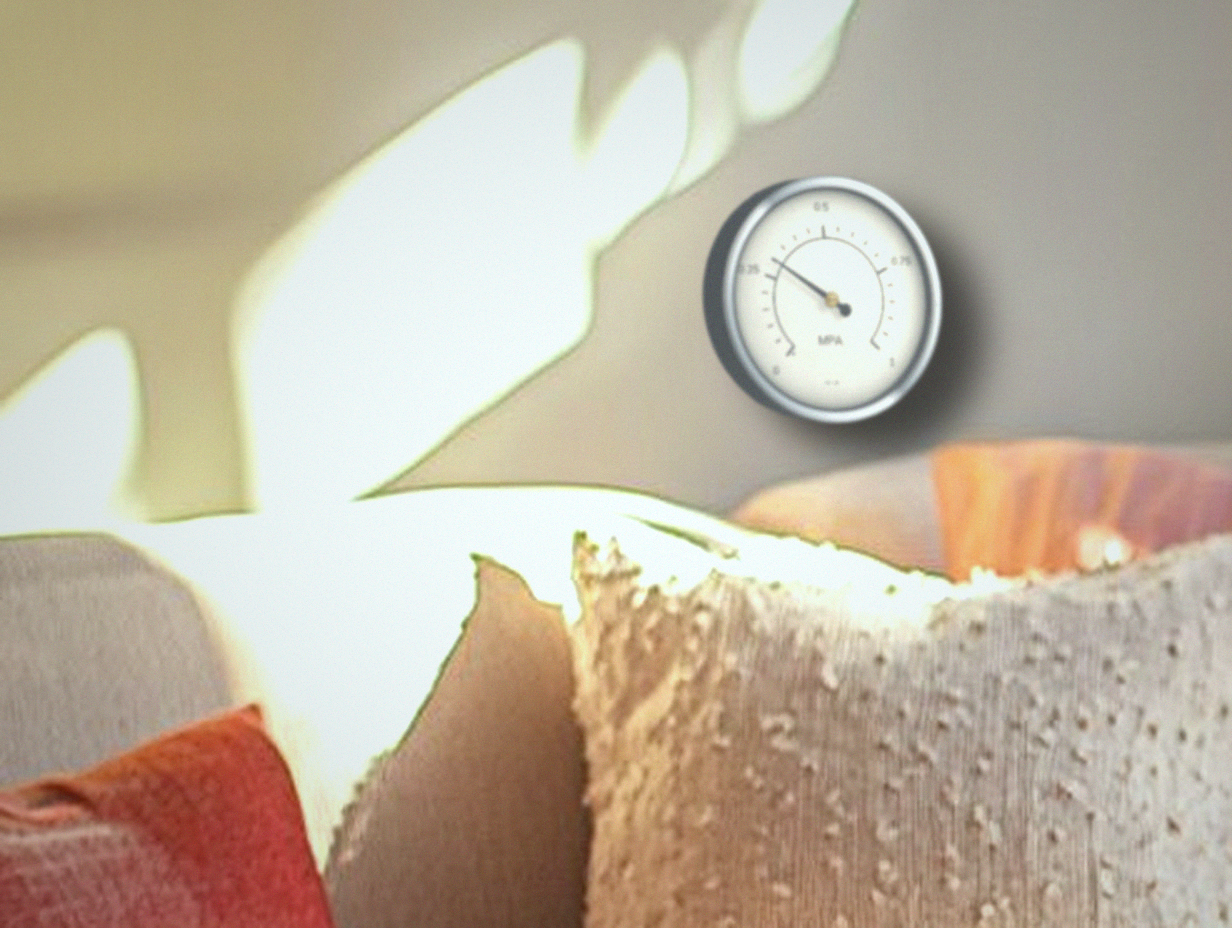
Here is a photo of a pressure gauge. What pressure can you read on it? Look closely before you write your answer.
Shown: 0.3 MPa
